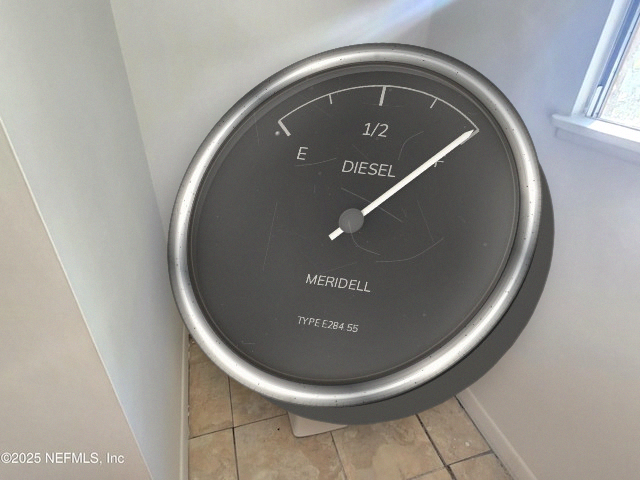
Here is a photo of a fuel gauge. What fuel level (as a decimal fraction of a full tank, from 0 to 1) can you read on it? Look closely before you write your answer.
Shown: 1
